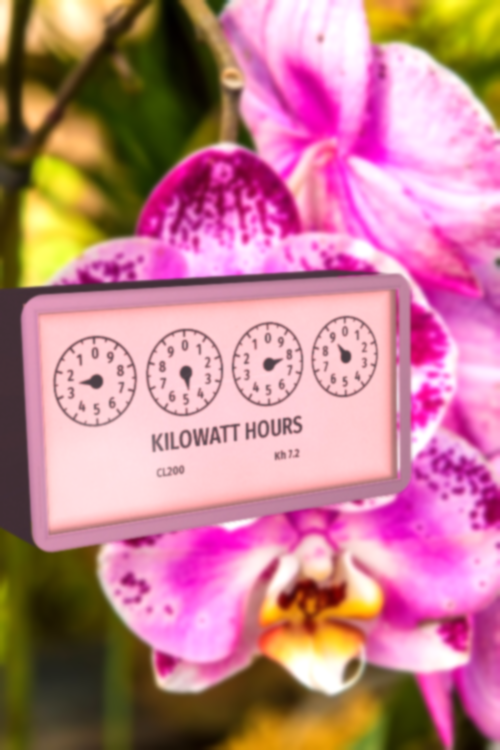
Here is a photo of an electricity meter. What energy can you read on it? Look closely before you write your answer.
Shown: 2479 kWh
